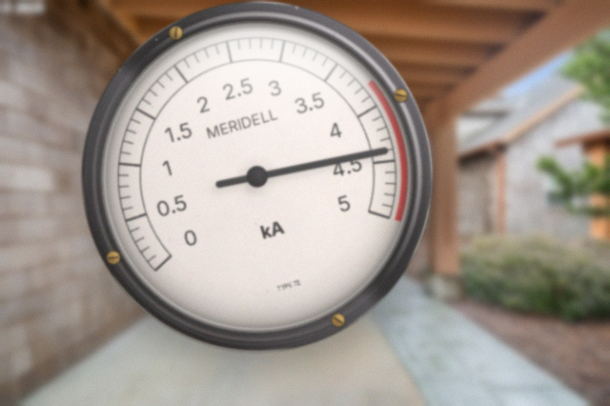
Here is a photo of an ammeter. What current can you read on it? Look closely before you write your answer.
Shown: 4.4 kA
